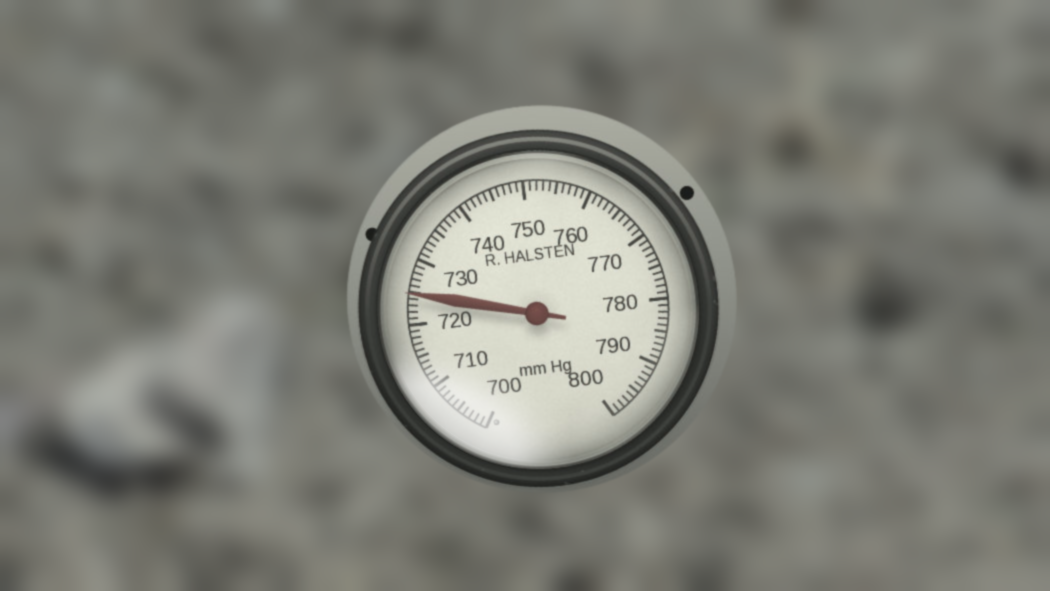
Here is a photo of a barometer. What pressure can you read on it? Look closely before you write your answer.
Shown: 725 mmHg
